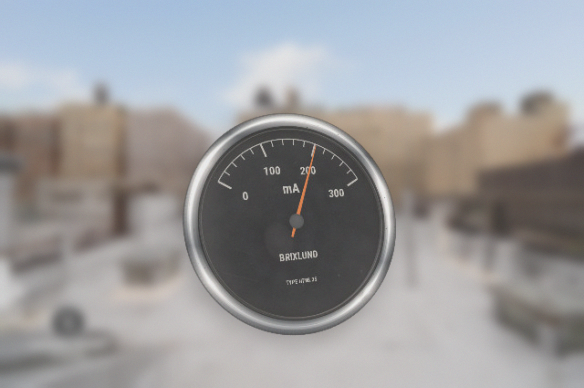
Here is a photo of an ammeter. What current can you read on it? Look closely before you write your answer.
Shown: 200 mA
